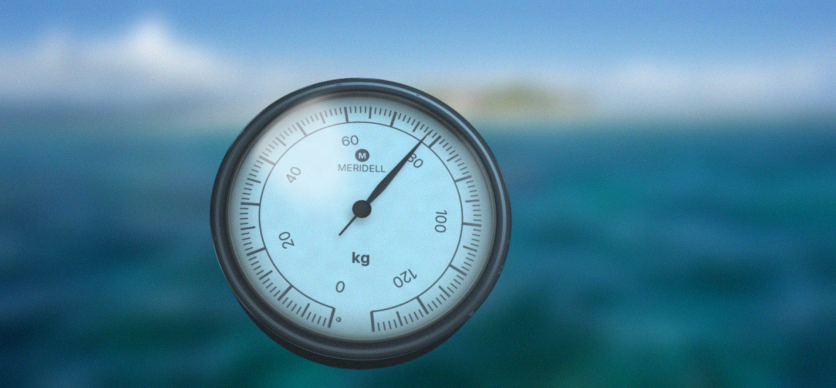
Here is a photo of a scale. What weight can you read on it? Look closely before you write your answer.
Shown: 78 kg
